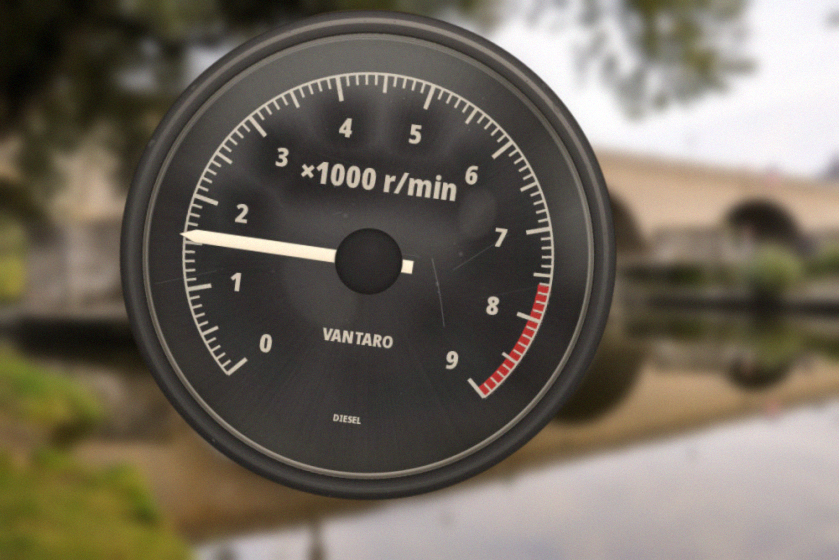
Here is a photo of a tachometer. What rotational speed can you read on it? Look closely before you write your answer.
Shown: 1600 rpm
